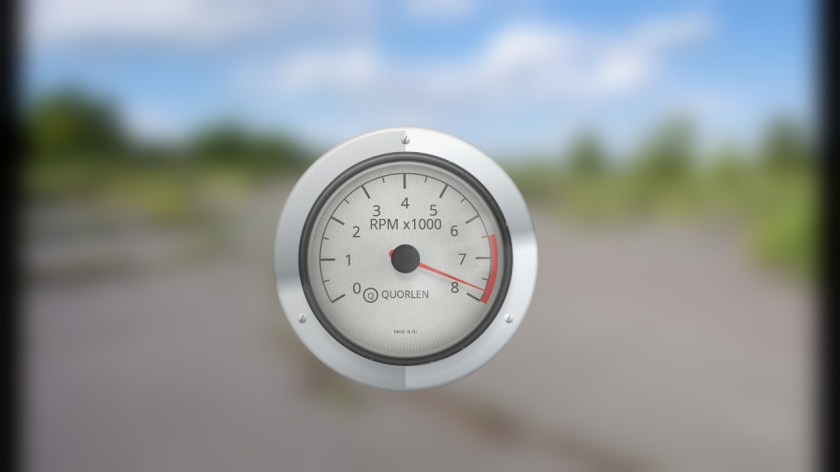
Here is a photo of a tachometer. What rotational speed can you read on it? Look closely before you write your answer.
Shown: 7750 rpm
